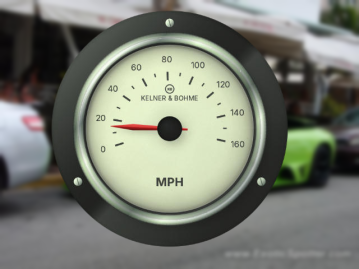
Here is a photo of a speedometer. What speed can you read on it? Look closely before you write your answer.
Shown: 15 mph
